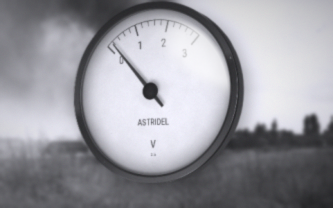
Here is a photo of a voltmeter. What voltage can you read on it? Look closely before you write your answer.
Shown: 0.2 V
